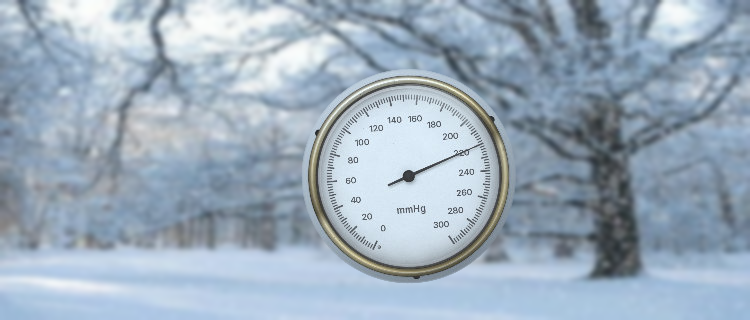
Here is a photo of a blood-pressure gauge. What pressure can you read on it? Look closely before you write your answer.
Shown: 220 mmHg
